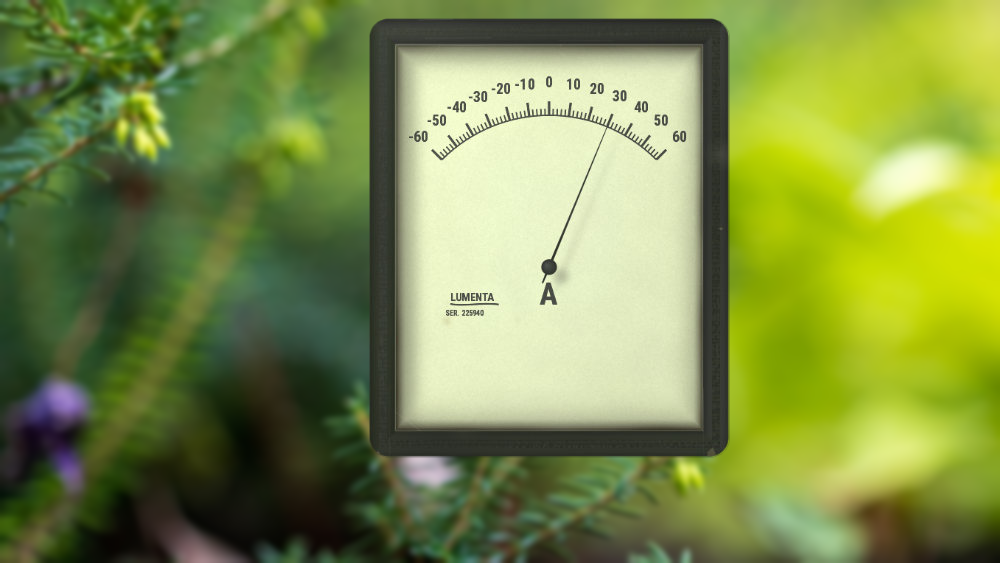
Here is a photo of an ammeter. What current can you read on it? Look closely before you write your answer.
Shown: 30 A
